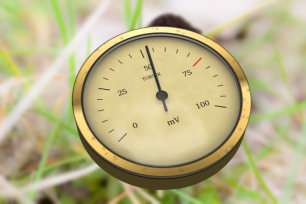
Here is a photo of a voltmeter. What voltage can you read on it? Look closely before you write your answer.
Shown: 52.5 mV
